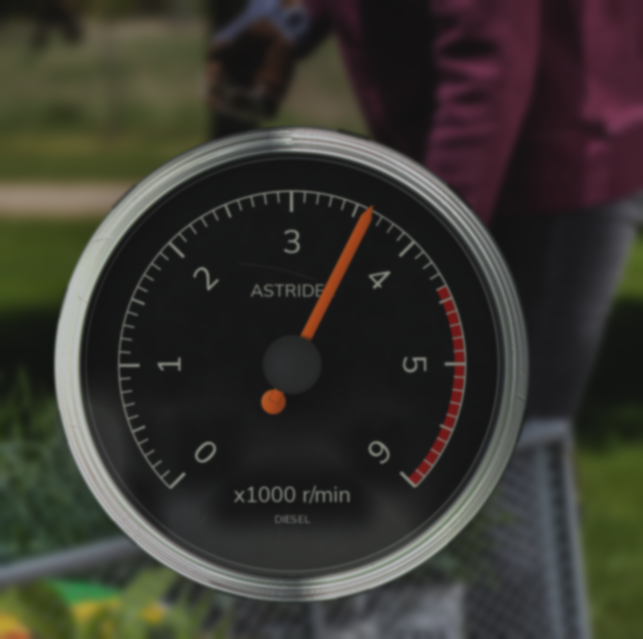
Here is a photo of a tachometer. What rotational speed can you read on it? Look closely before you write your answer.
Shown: 3600 rpm
